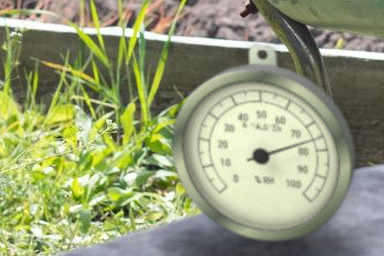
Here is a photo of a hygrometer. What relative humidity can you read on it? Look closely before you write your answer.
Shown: 75 %
